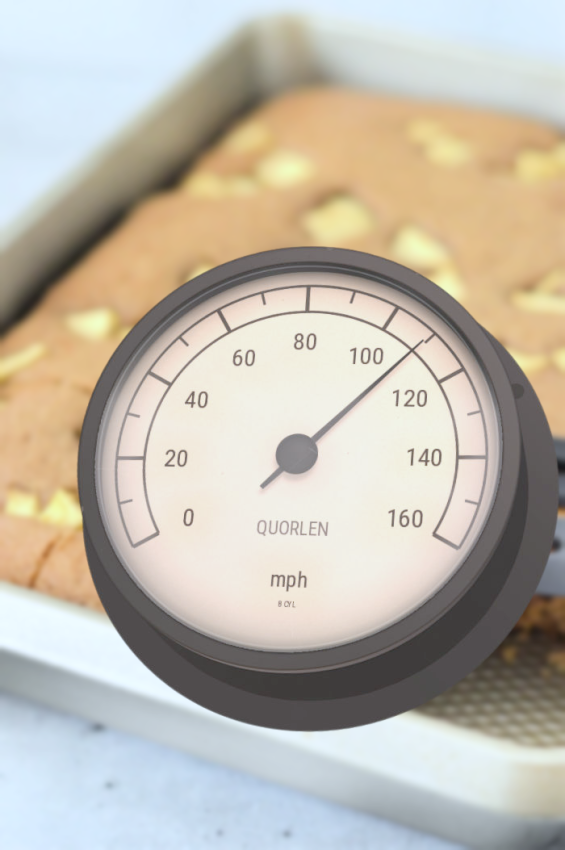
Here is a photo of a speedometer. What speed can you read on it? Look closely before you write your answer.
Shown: 110 mph
